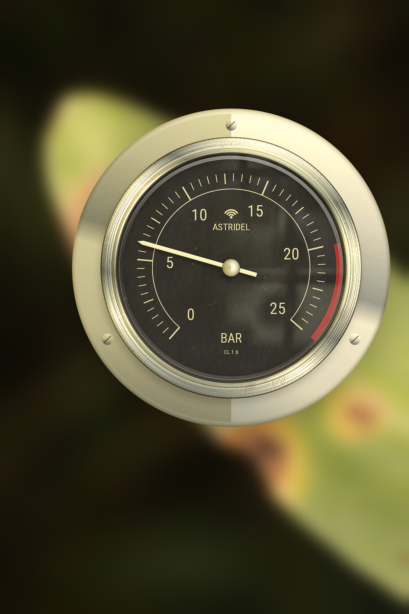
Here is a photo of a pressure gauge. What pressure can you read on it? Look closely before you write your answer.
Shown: 6 bar
